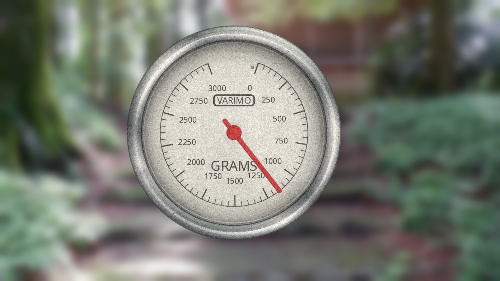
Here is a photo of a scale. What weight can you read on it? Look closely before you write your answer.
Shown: 1150 g
